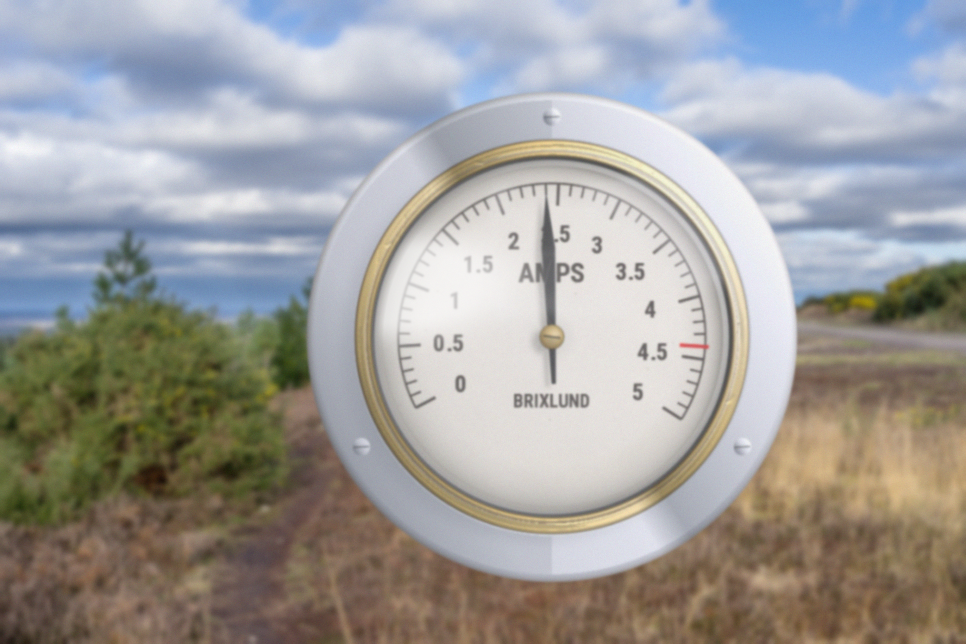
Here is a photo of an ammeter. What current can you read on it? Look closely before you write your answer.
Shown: 2.4 A
